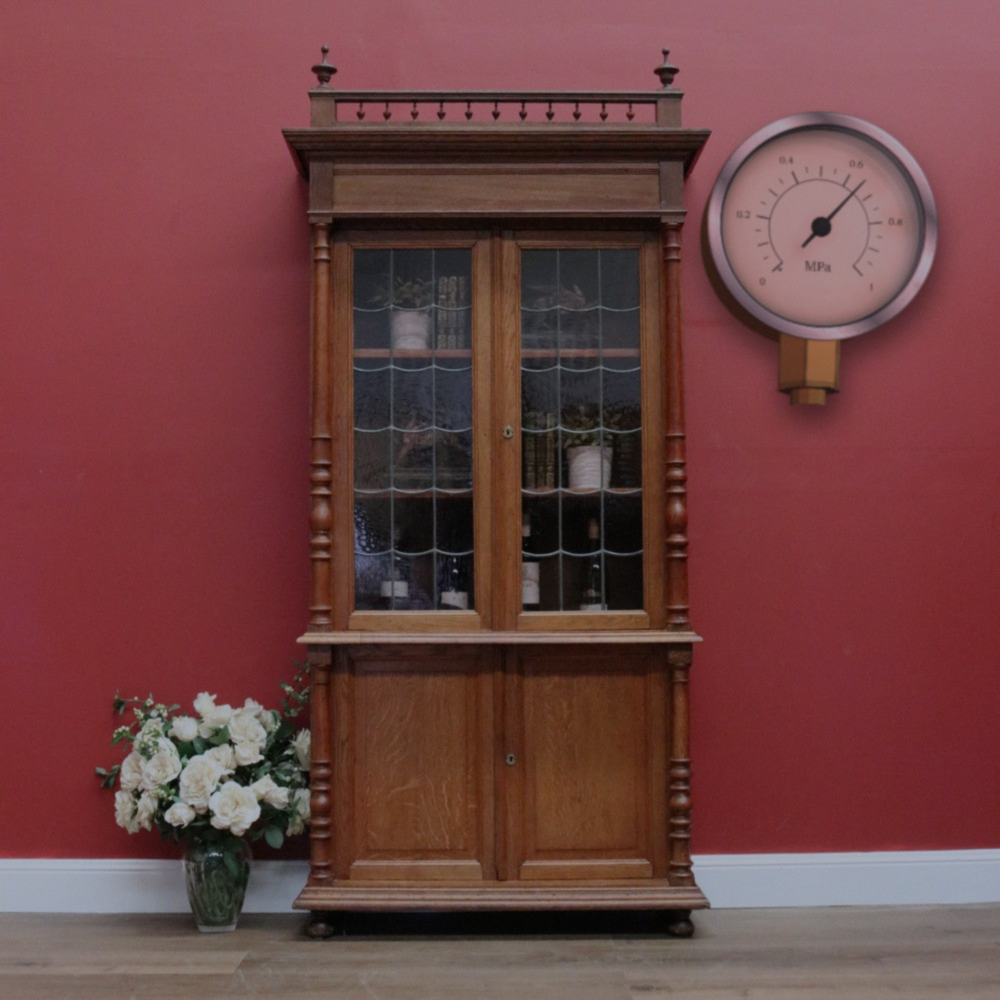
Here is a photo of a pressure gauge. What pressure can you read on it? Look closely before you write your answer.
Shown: 0.65 MPa
